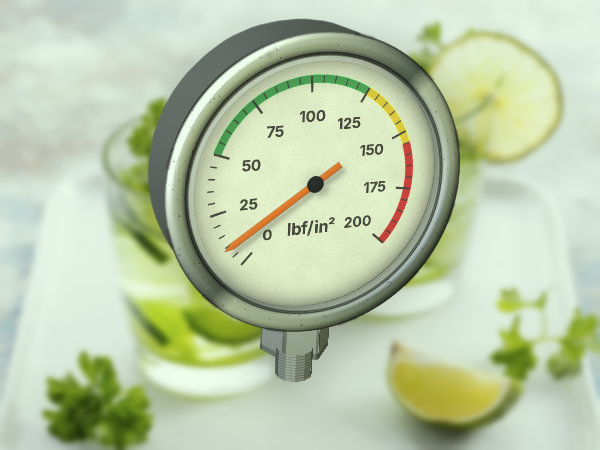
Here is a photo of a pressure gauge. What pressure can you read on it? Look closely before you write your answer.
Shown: 10 psi
